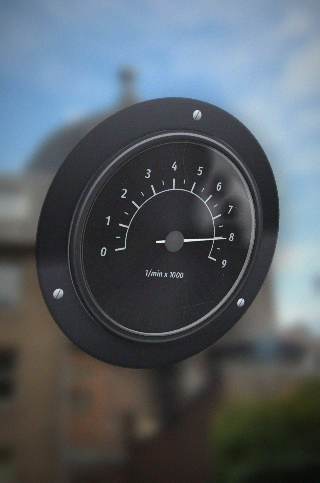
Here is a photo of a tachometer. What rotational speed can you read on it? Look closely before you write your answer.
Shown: 8000 rpm
